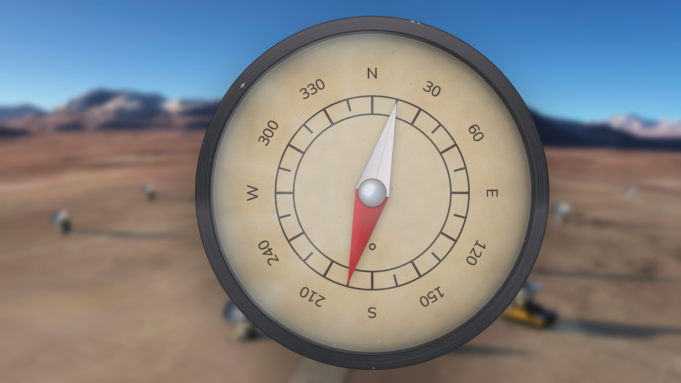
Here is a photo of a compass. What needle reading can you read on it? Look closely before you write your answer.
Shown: 195 °
